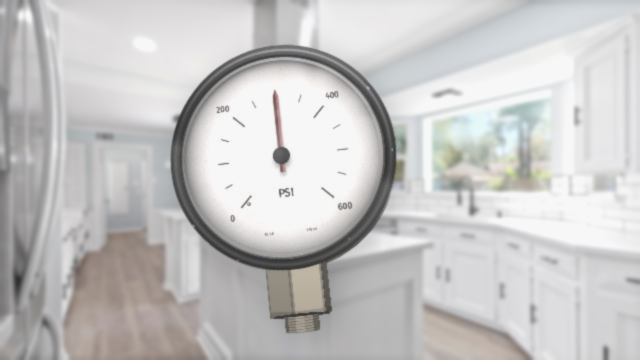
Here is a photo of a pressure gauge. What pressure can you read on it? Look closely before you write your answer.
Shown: 300 psi
